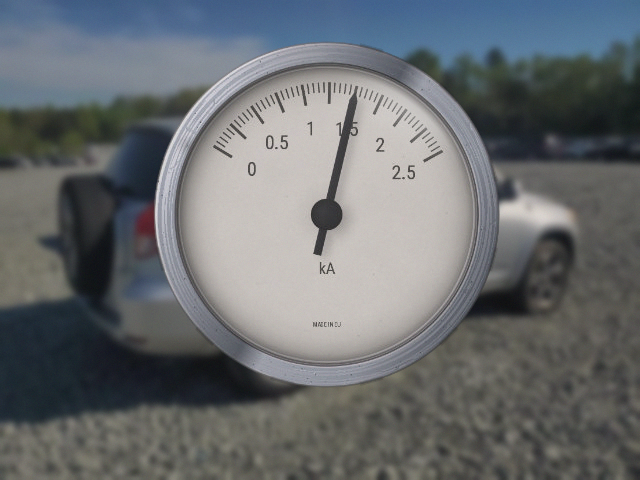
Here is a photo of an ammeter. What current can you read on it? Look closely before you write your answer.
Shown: 1.5 kA
